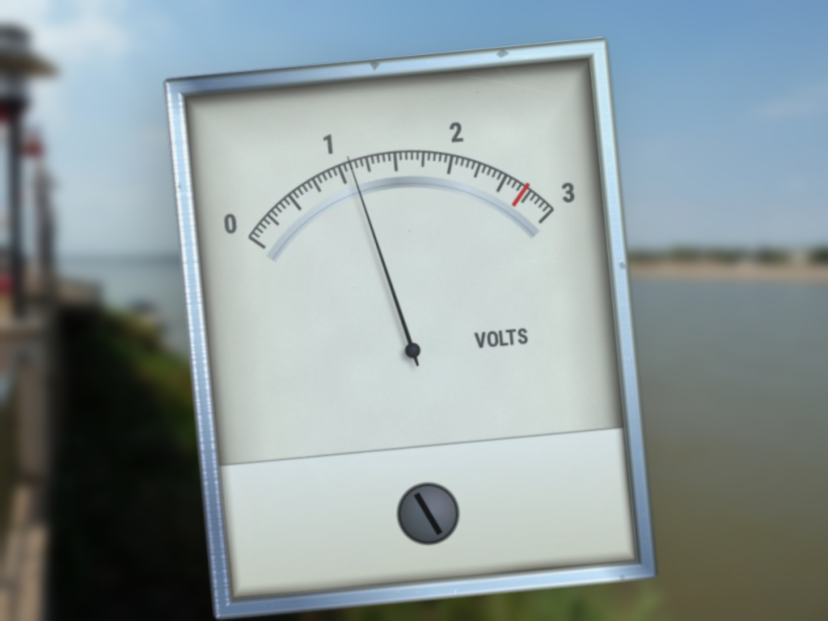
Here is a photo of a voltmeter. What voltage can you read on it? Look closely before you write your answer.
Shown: 1.1 V
